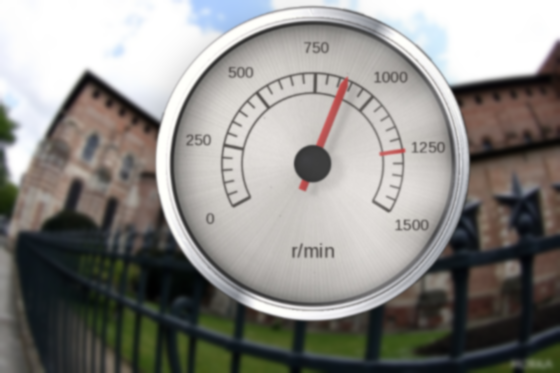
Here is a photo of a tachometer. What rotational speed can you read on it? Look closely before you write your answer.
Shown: 875 rpm
